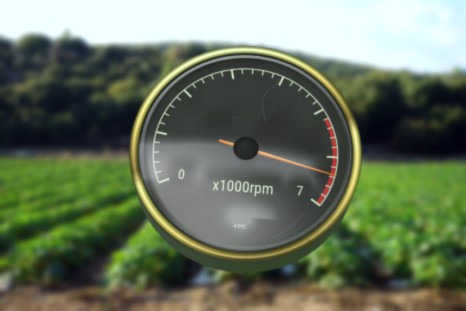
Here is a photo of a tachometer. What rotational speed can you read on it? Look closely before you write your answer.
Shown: 6400 rpm
